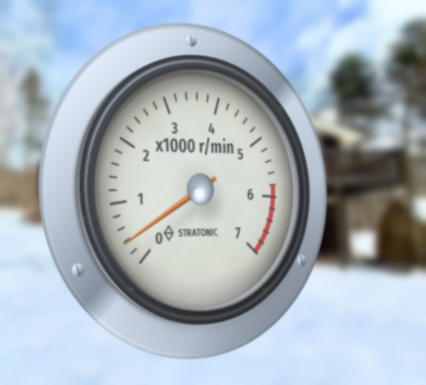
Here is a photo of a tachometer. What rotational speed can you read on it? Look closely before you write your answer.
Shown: 400 rpm
